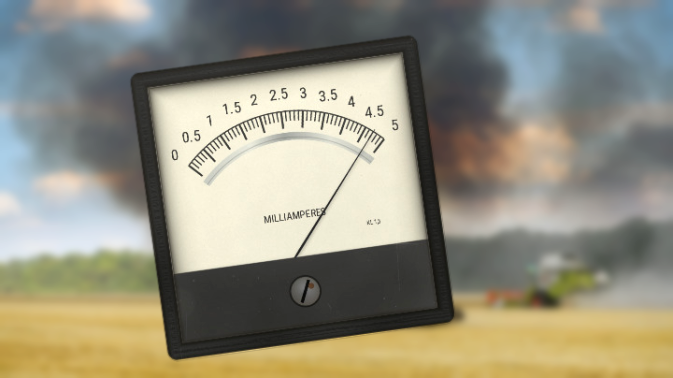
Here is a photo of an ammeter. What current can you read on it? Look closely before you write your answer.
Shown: 4.7 mA
